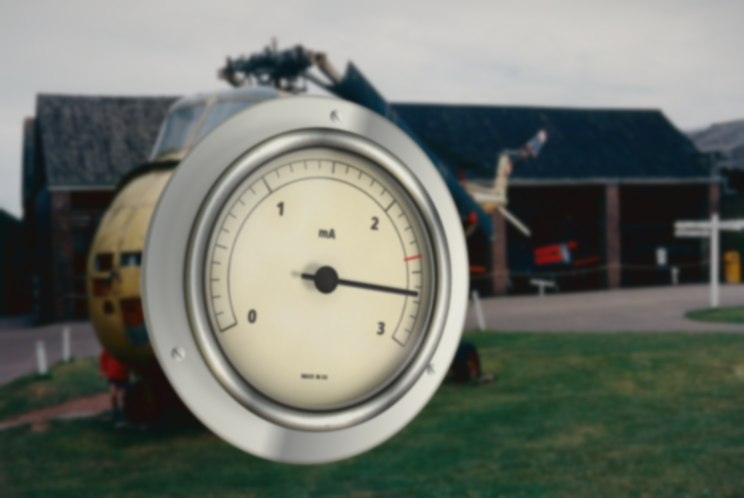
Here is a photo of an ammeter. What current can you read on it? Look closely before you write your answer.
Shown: 2.65 mA
